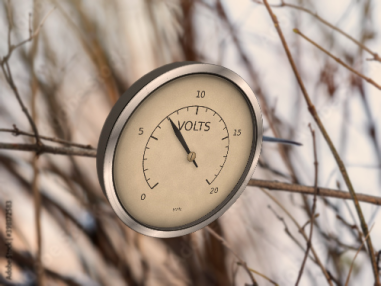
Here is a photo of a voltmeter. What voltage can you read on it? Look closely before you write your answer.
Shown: 7 V
